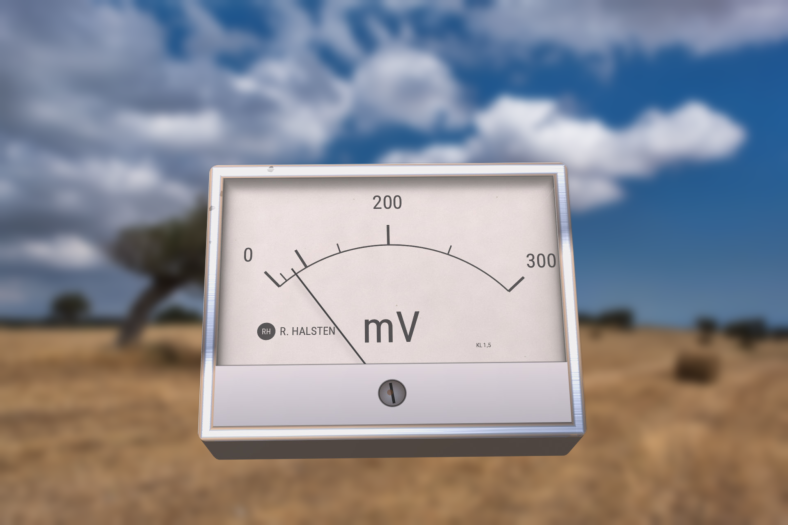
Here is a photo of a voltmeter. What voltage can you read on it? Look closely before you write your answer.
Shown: 75 mV
